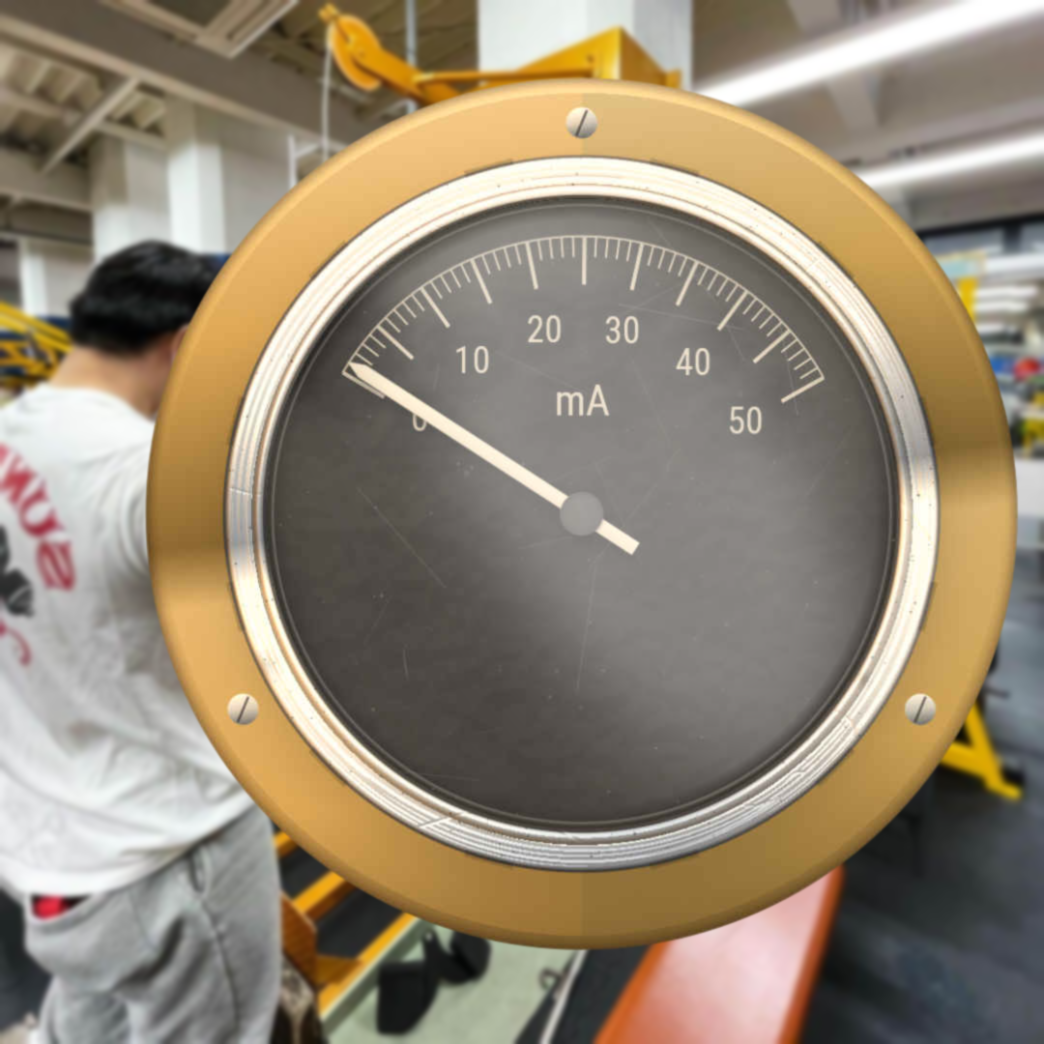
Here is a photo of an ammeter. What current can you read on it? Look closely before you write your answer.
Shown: 1 mA
